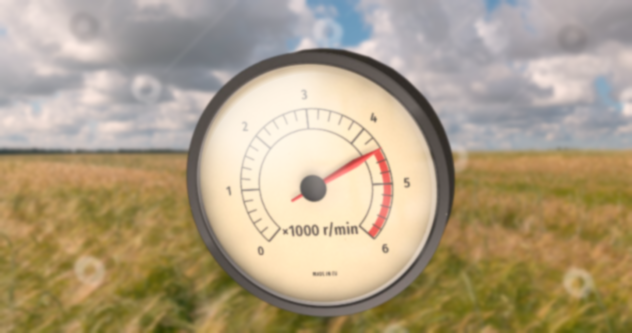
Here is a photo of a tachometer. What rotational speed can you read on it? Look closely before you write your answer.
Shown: 4400 rpm
